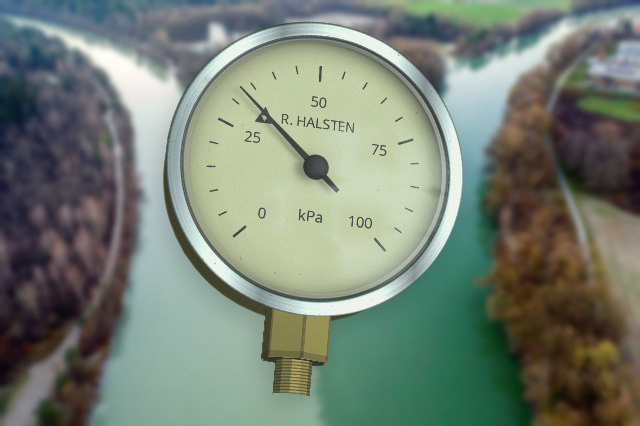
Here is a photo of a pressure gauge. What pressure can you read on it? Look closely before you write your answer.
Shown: 32.5 kPa
